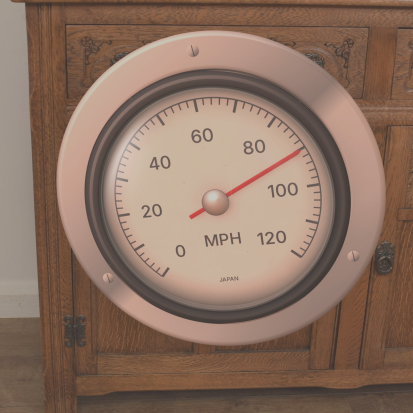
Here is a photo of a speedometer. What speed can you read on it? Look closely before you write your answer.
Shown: 90 mph
